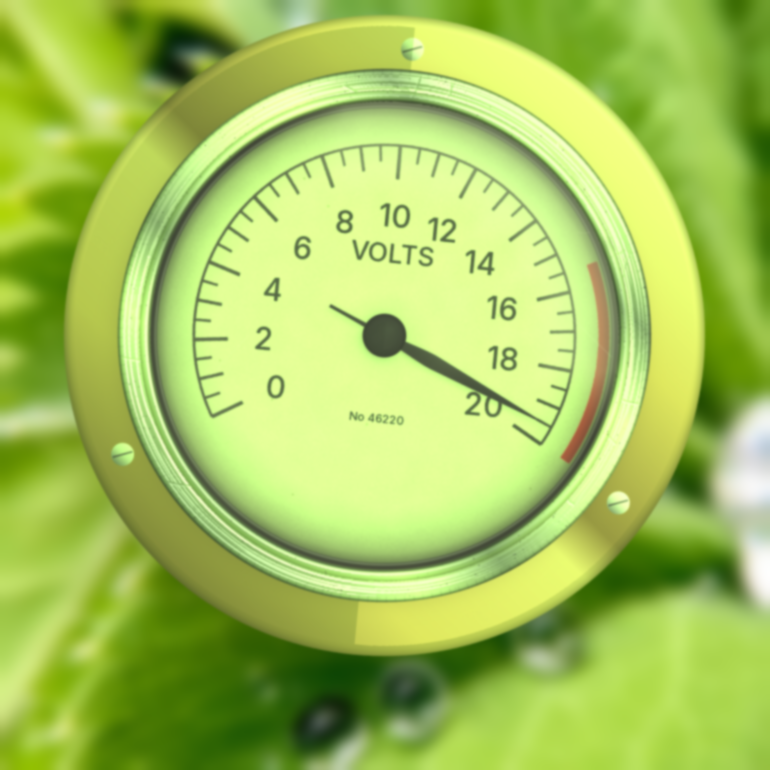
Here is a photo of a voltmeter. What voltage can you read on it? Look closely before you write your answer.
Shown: 19.5 V
